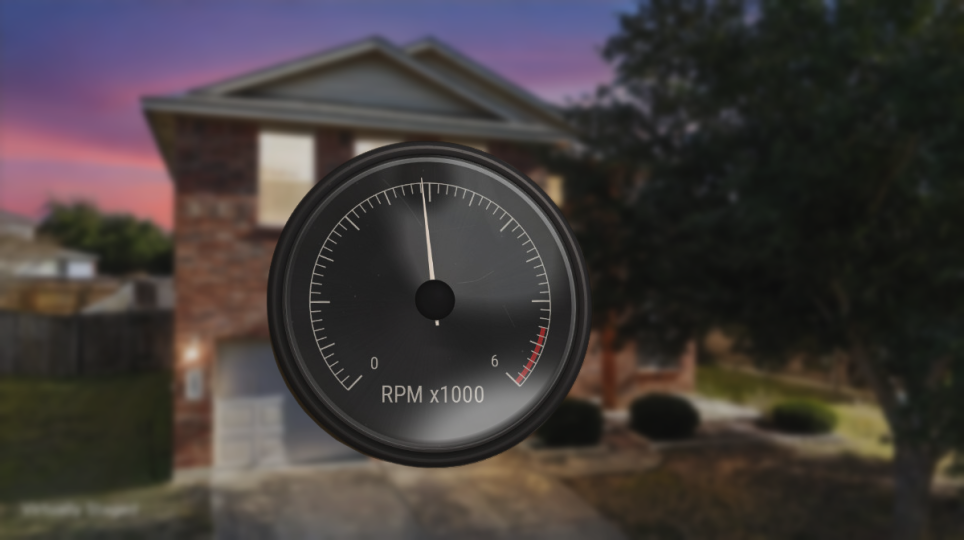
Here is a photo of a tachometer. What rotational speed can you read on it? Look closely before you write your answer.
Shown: 2900 rpm
